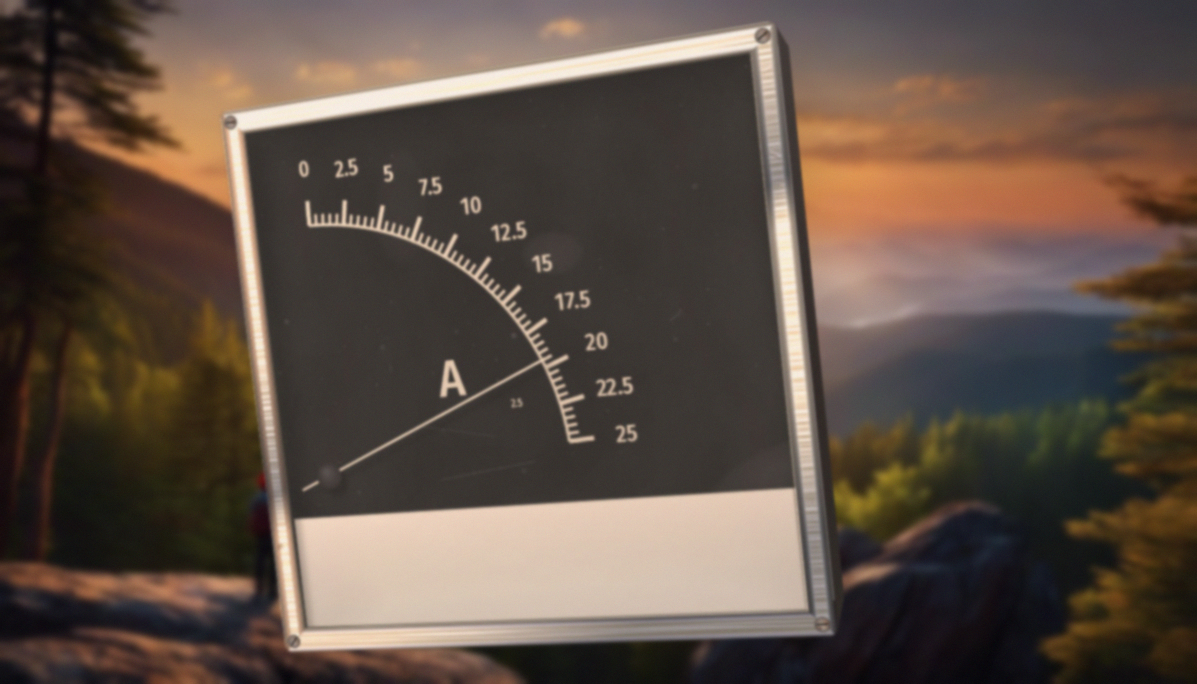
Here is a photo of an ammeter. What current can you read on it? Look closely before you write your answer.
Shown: 19.5 A
